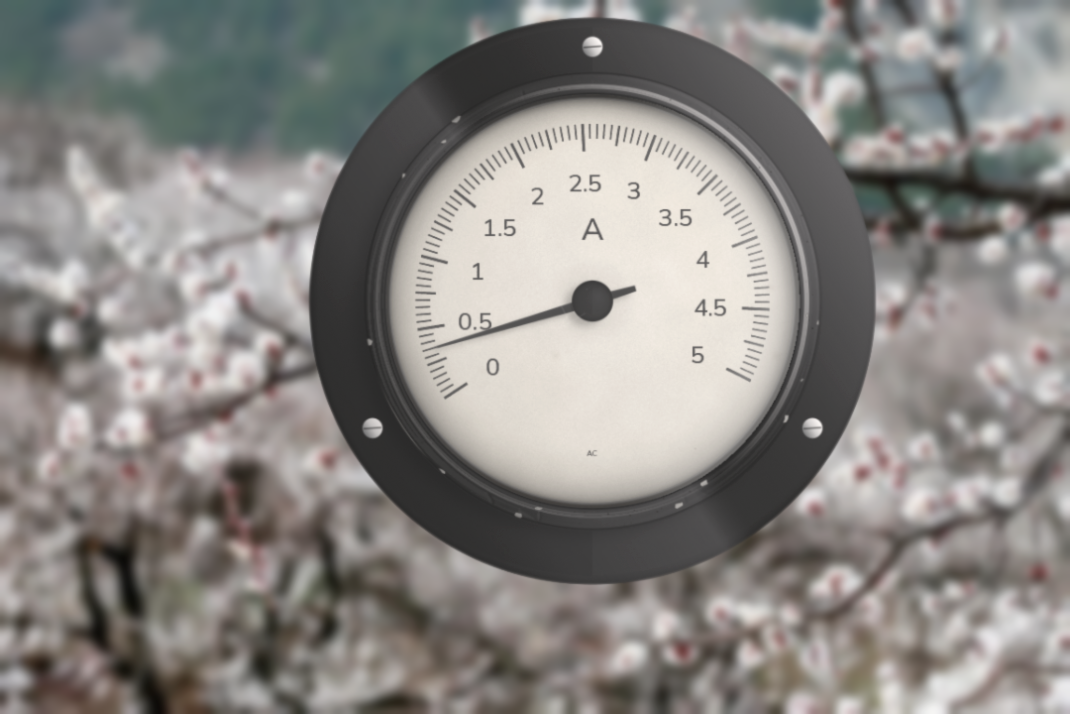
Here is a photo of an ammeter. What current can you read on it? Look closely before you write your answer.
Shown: 0.35 A
